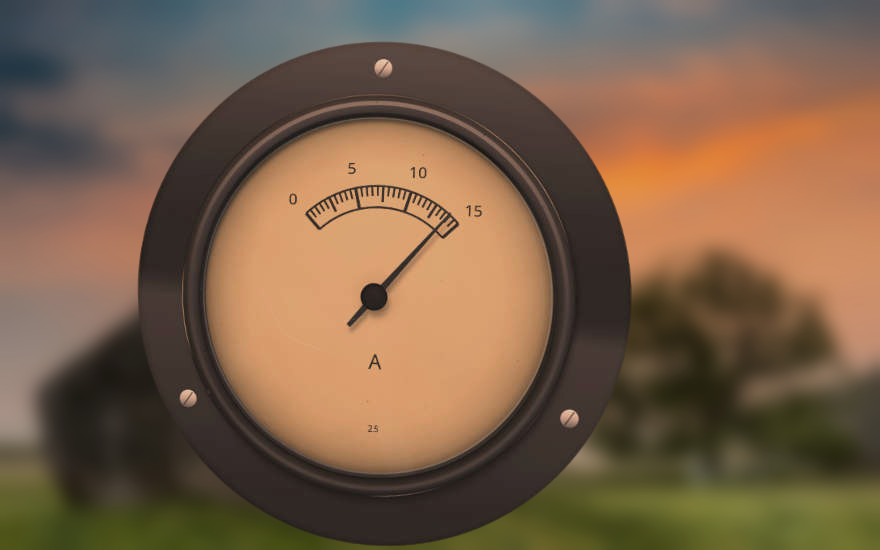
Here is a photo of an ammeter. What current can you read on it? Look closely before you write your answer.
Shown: 14 A
